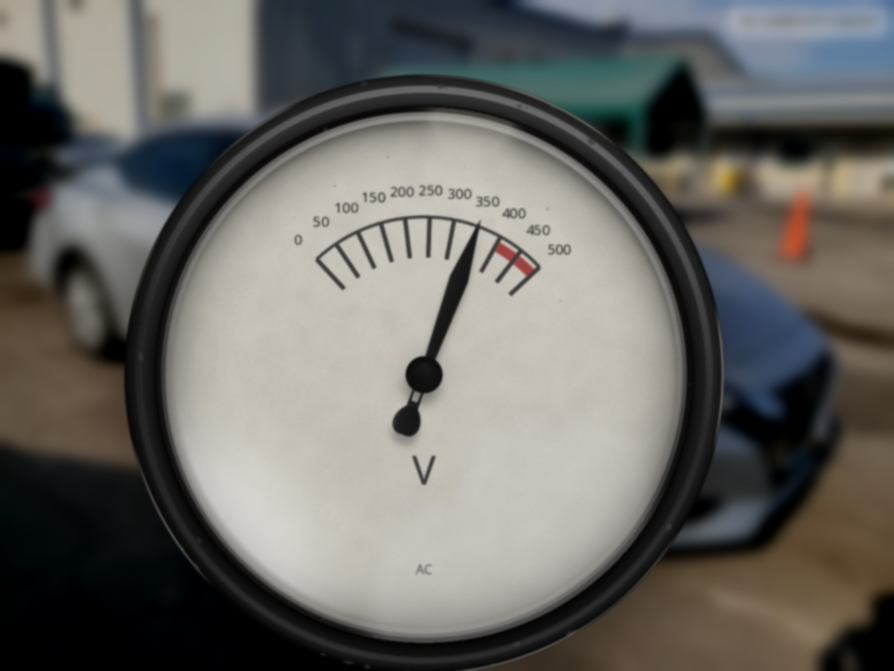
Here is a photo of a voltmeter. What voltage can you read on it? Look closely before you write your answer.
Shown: 350 V
